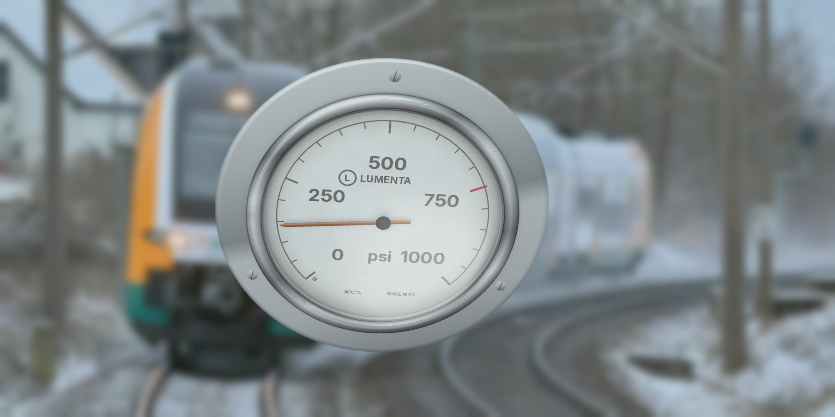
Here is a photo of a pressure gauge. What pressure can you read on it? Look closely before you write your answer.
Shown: 150 psi
